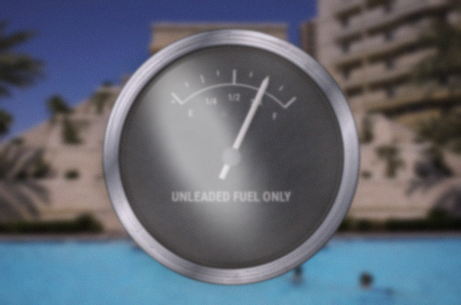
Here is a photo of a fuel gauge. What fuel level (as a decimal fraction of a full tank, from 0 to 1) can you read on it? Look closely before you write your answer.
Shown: 0.75
